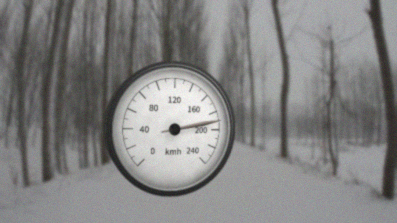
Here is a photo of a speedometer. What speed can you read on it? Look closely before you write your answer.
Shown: 190 km/h
